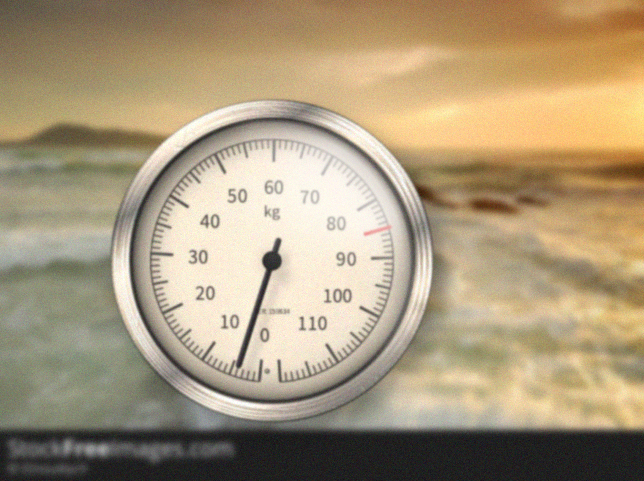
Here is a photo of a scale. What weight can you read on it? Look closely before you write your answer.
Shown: 4 kg
